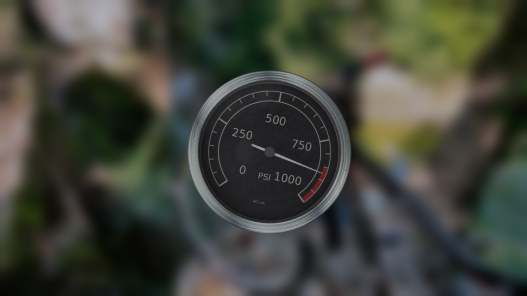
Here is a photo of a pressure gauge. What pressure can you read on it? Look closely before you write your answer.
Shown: 875 psi
